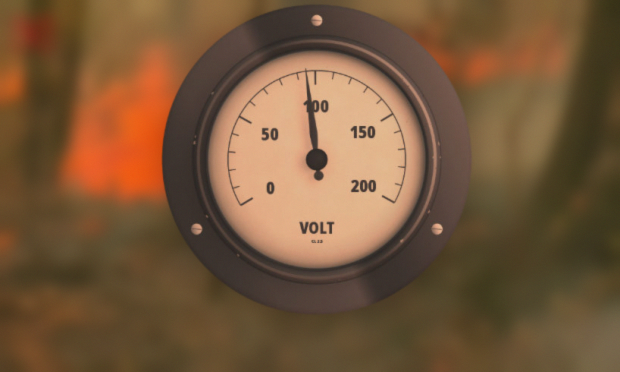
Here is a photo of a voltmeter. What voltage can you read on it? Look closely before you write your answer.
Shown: 95 V
